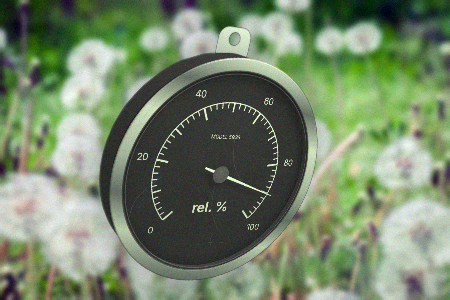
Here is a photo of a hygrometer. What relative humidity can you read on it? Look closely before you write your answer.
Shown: 90 %
